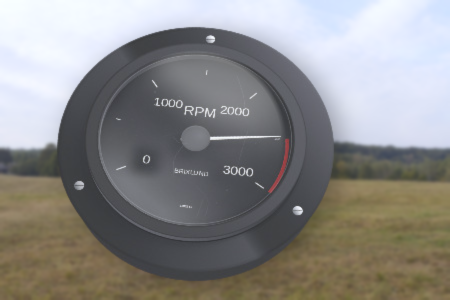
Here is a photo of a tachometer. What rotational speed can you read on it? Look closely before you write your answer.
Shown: 2500 rpm
